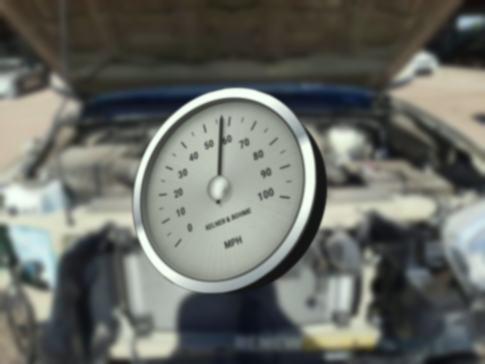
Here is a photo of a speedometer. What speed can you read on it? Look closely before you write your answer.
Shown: 57.5 mph
